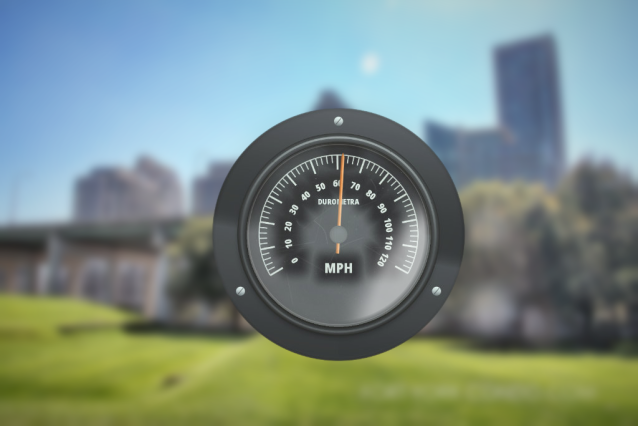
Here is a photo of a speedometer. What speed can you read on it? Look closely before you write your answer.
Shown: 62 mph
